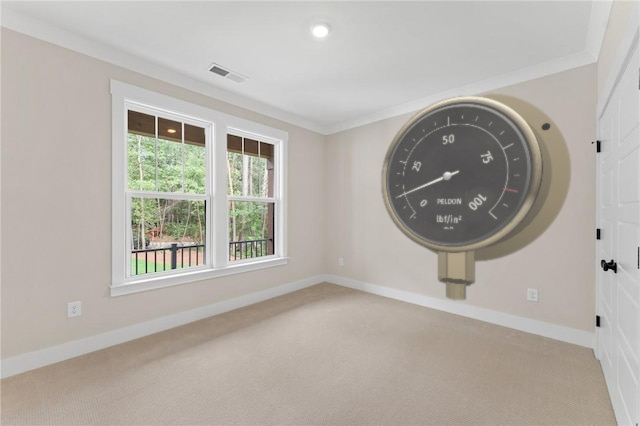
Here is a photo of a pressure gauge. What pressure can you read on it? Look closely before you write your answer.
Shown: 10 psi
